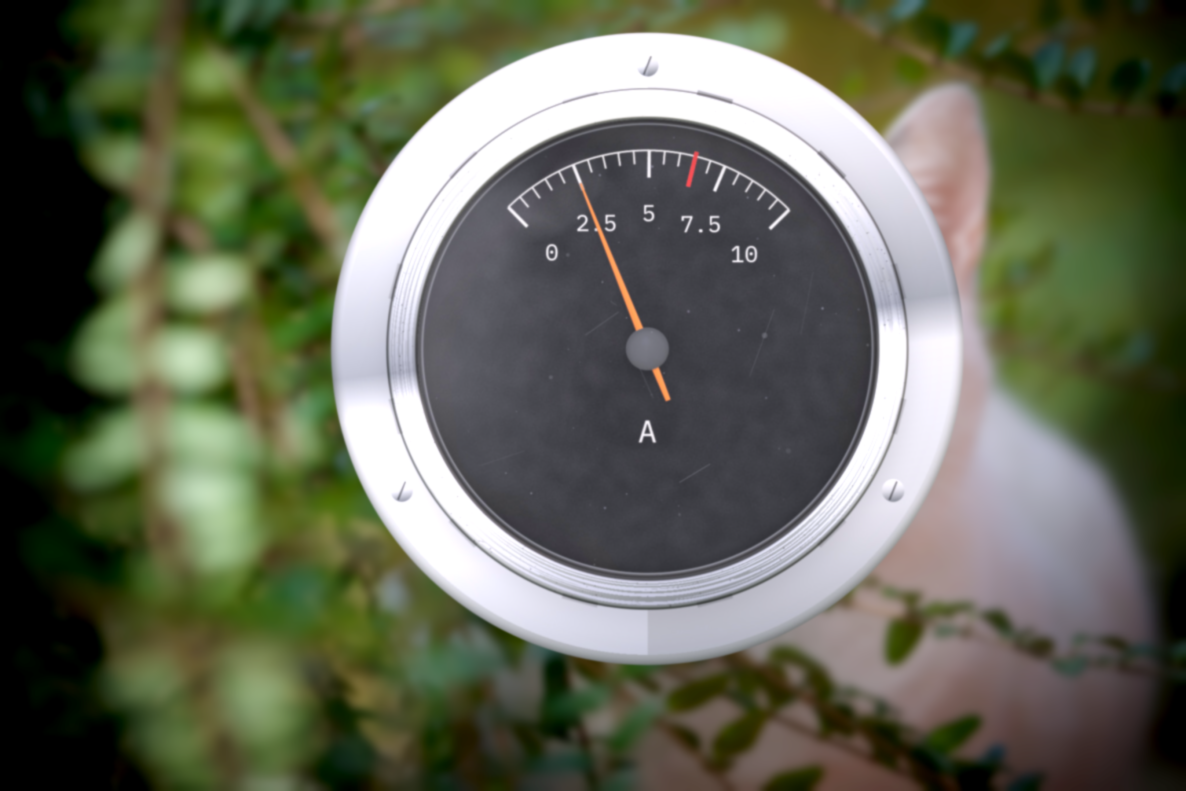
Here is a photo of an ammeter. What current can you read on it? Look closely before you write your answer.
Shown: 2.5 A
